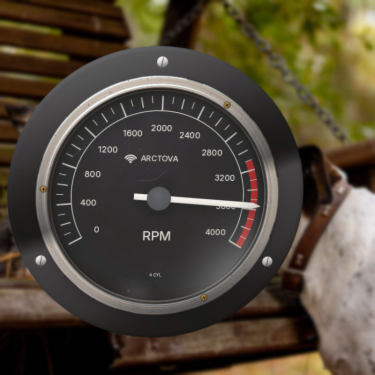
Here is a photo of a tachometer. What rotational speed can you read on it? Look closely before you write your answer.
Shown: 3550 rpm
